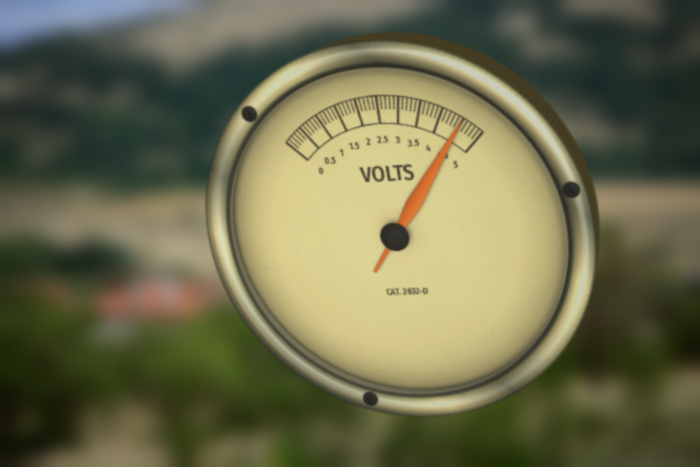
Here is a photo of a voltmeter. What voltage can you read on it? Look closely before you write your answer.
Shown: 4.5 V
